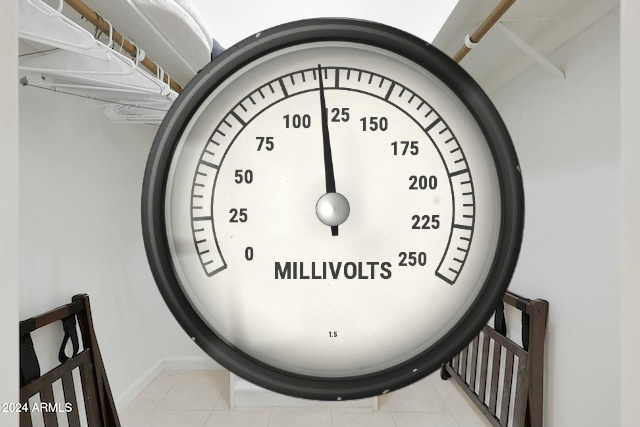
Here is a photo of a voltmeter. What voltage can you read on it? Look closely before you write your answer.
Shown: 117.5 mV
